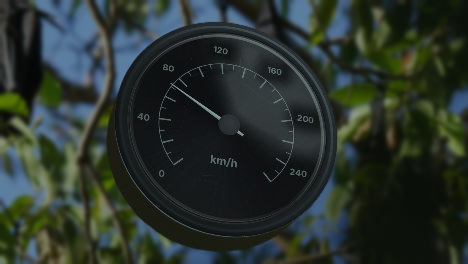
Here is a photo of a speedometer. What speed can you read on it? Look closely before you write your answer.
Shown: 70 km/h
